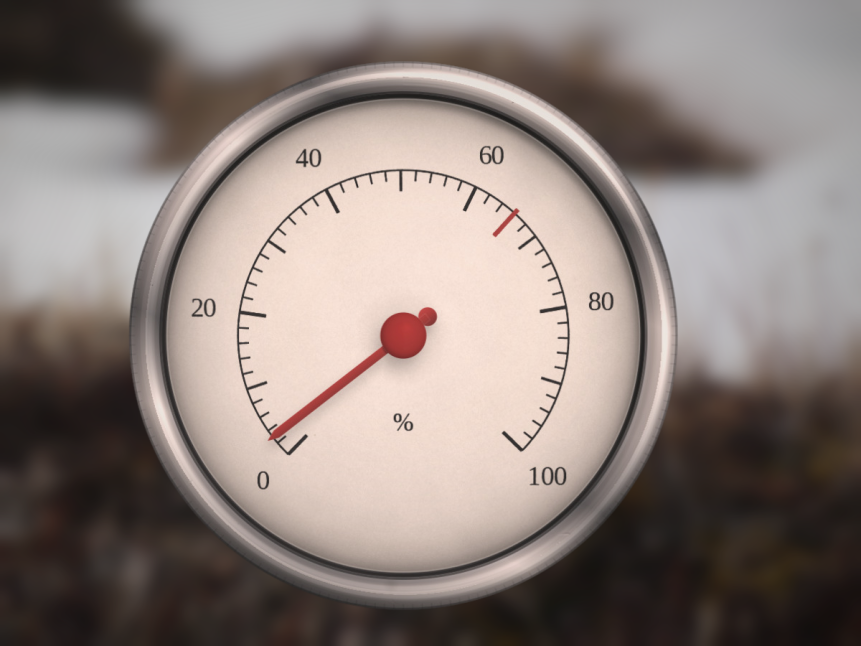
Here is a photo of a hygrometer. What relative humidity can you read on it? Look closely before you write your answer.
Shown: 3 %
